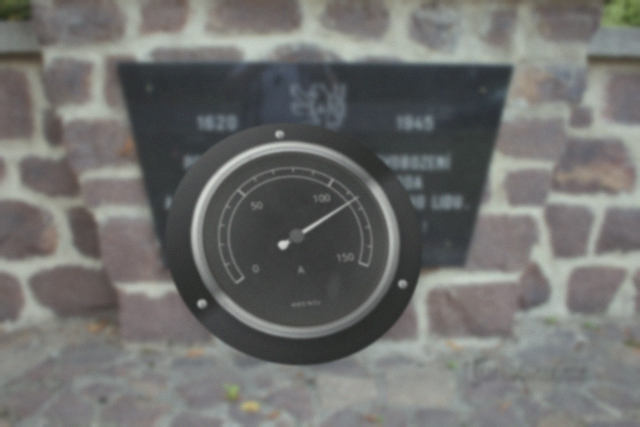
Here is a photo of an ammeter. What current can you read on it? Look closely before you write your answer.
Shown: 115 A
